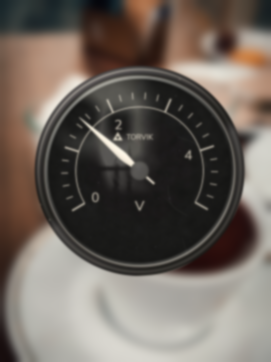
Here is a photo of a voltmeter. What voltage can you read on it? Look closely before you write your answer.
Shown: 1.5 V
